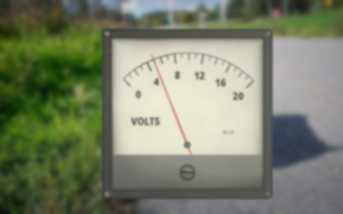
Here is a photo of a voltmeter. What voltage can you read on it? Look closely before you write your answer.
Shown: 5 V
